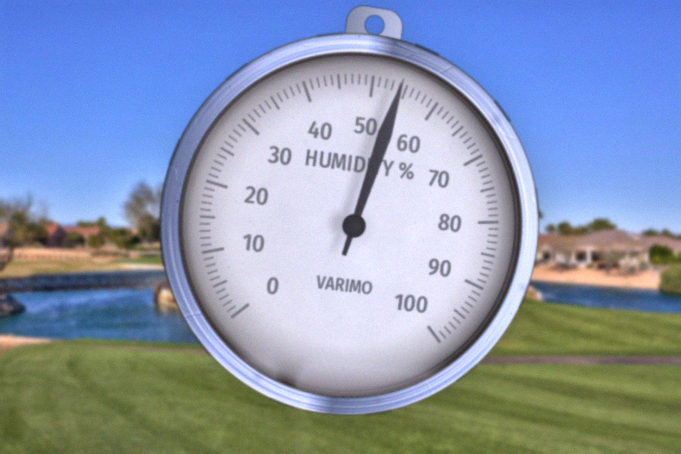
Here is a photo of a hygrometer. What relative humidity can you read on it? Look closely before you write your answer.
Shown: 54 %
